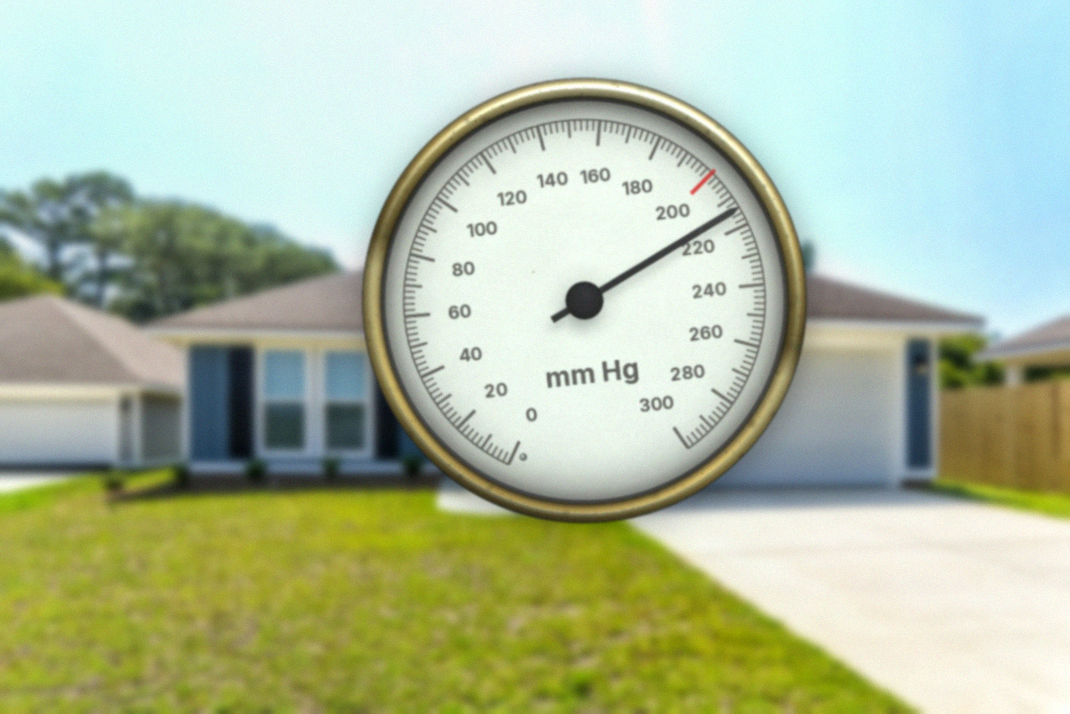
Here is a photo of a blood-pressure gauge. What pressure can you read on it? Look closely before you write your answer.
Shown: 214 mmHg
